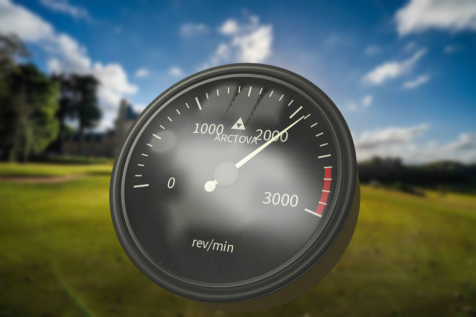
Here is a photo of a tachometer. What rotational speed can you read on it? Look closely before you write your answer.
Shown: 2100 rpm
